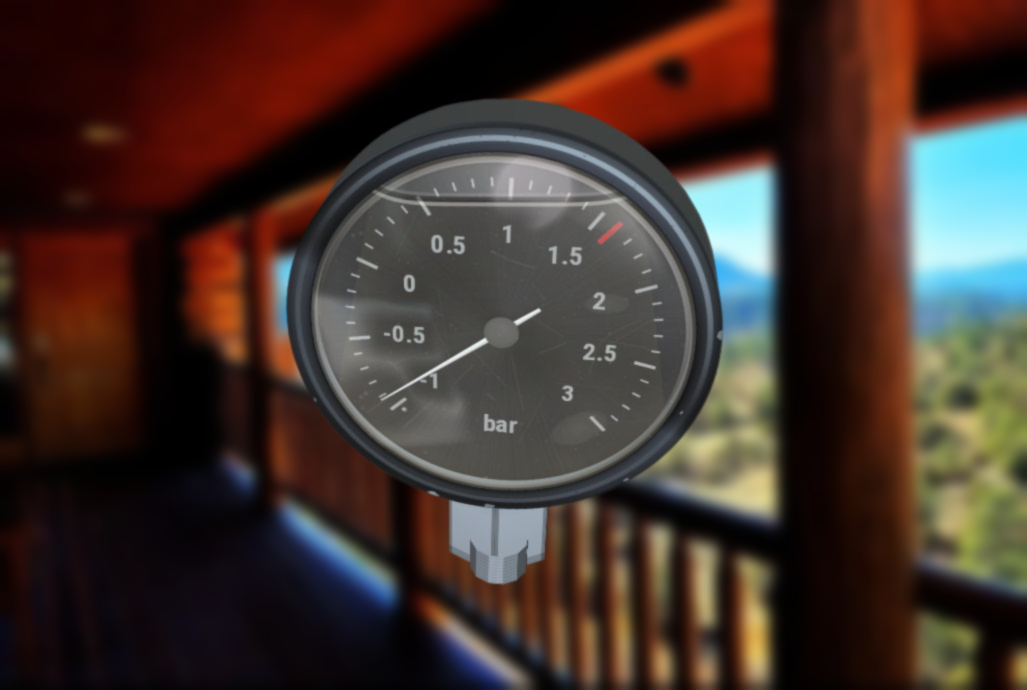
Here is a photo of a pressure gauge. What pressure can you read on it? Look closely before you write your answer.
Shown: -0.9 bar
